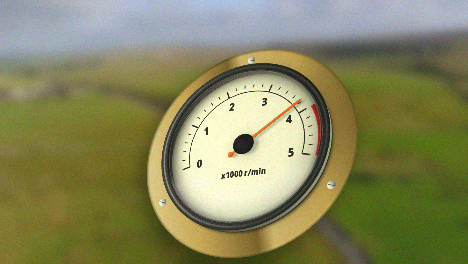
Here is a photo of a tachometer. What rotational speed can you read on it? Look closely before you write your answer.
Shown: 3800 rpm
